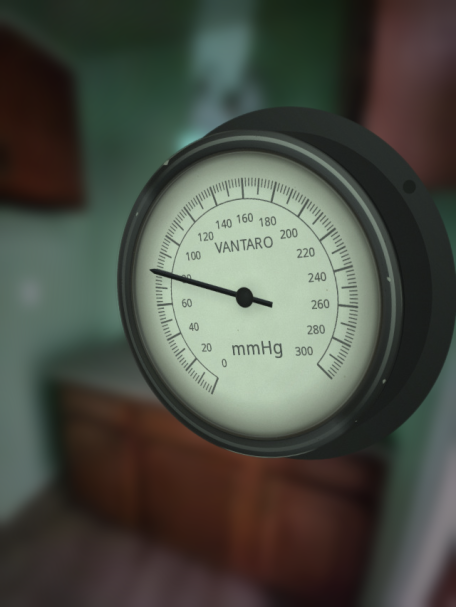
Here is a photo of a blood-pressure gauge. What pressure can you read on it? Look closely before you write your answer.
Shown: 80 mmHg
